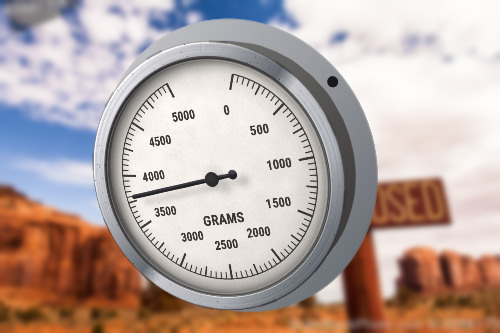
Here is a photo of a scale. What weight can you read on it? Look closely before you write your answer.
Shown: 3800 g
